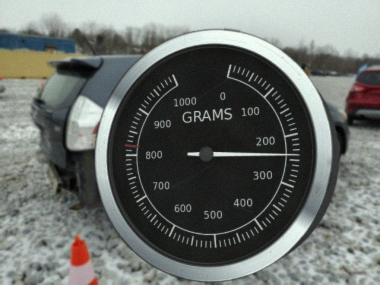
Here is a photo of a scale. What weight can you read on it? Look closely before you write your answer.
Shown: 240 g
